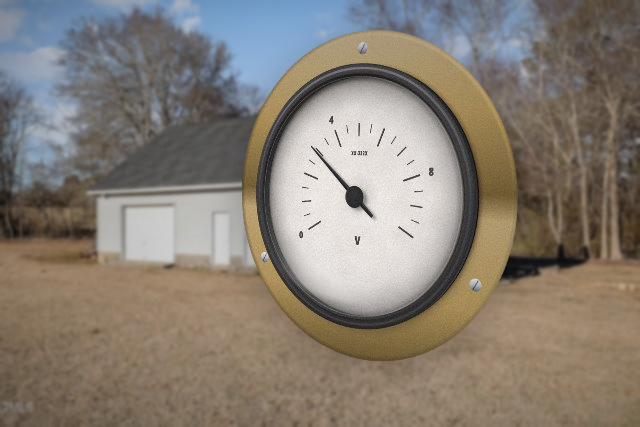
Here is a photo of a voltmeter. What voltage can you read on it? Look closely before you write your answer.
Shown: 3 V
